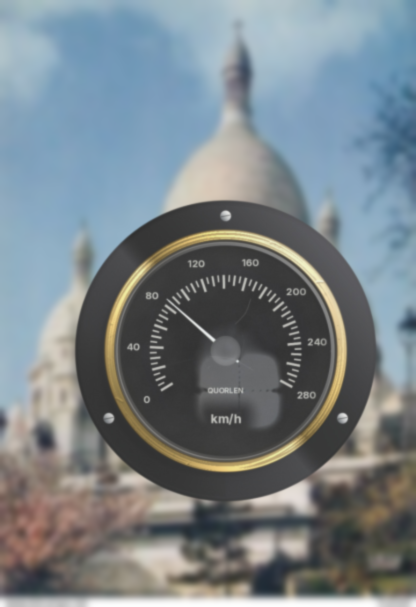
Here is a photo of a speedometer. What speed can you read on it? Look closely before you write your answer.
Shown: 85 km/h
